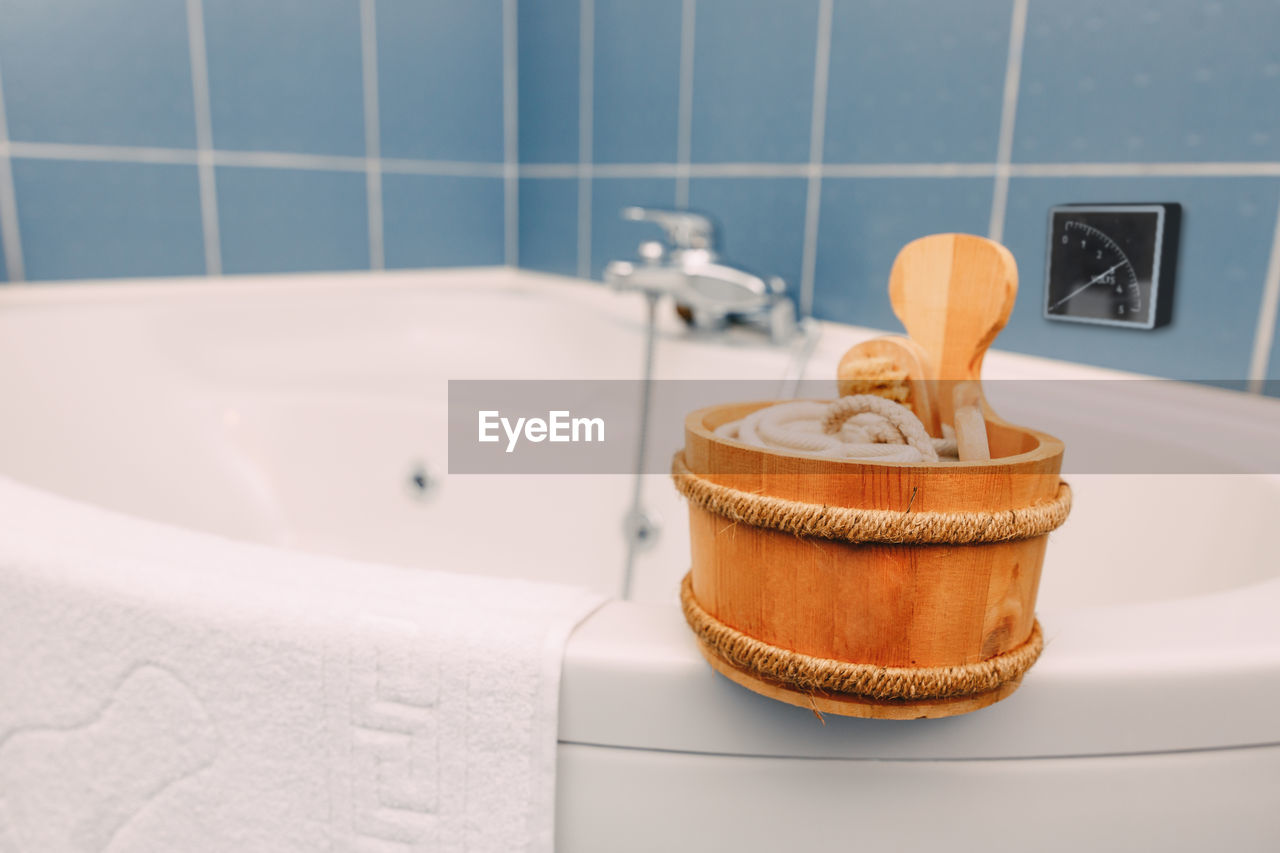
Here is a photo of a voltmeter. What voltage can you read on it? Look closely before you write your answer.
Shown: 3 V
